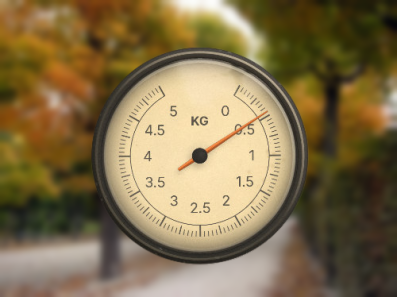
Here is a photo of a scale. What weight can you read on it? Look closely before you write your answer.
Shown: 0.45 kg
